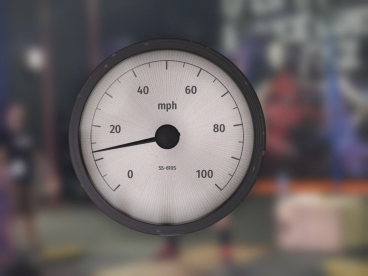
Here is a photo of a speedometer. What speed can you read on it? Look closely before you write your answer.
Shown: 12.5 mph
